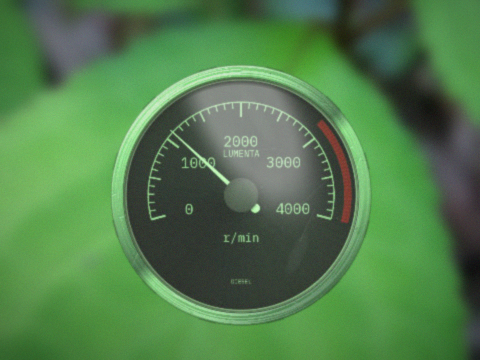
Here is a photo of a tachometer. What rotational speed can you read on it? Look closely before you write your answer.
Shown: 1100 rpm
